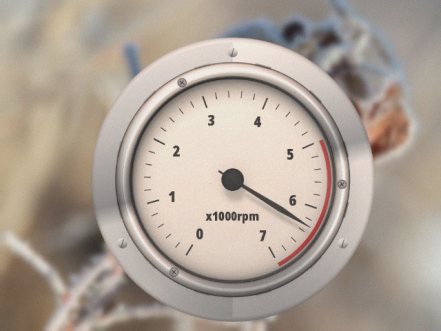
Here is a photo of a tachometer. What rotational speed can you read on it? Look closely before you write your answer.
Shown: 6300 rpm
